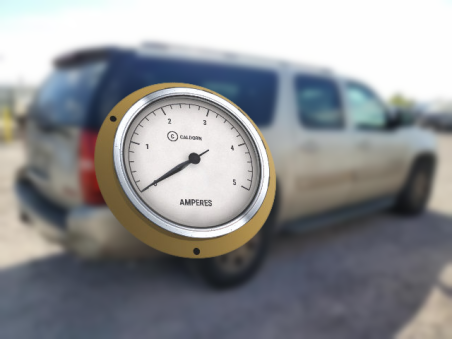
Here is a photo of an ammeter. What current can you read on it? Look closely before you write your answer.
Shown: 0 A
